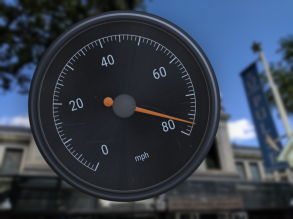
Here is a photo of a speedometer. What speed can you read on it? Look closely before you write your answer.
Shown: 77 mph
